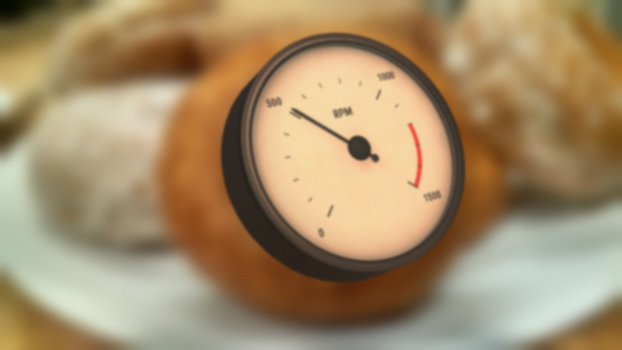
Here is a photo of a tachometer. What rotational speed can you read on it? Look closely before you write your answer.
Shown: 500 rpm
